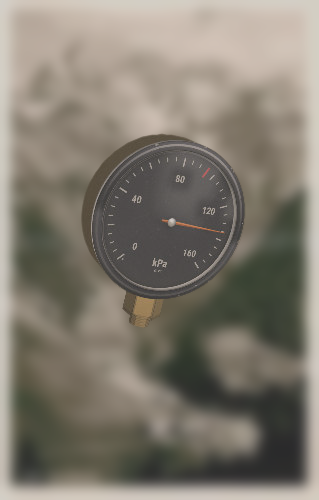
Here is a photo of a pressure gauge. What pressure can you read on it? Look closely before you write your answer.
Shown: 135 kPa
